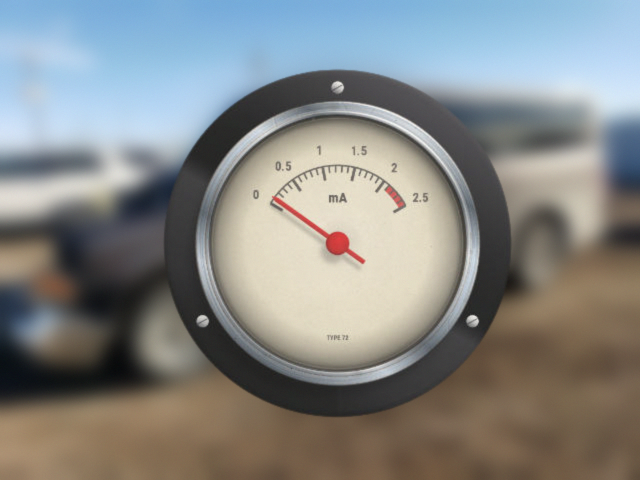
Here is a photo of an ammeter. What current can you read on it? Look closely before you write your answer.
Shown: 0.1 mA
